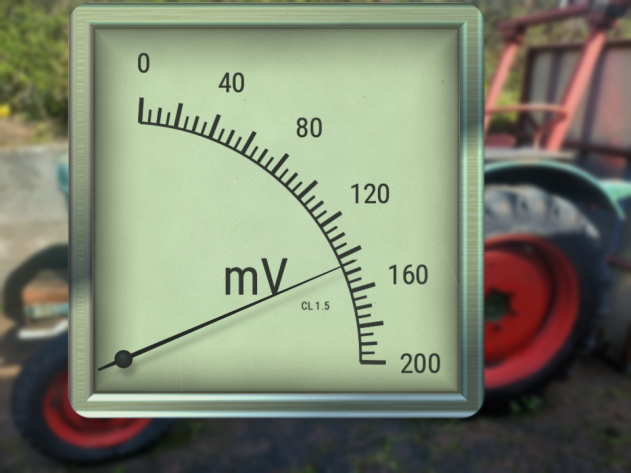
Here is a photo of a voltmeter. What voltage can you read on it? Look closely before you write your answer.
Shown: 145 mV
